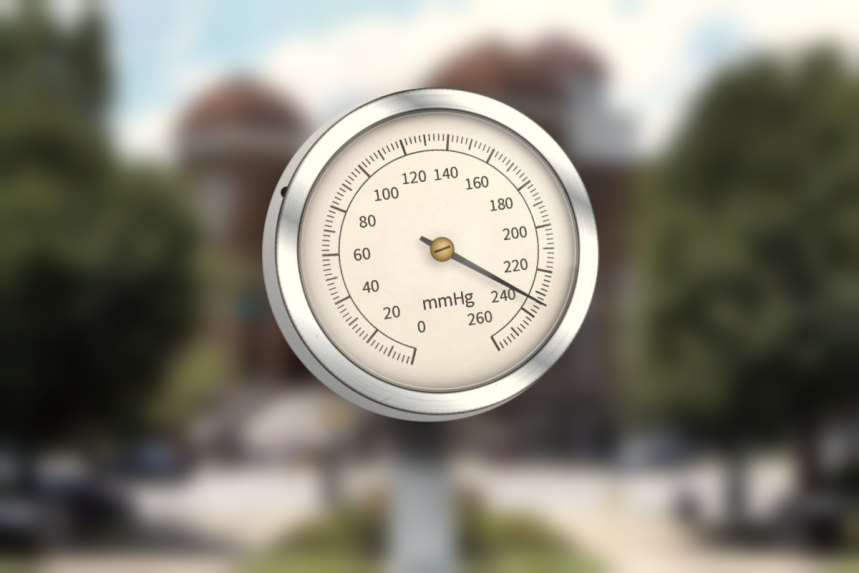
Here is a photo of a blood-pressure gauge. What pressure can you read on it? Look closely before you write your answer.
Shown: 234 mmHg
